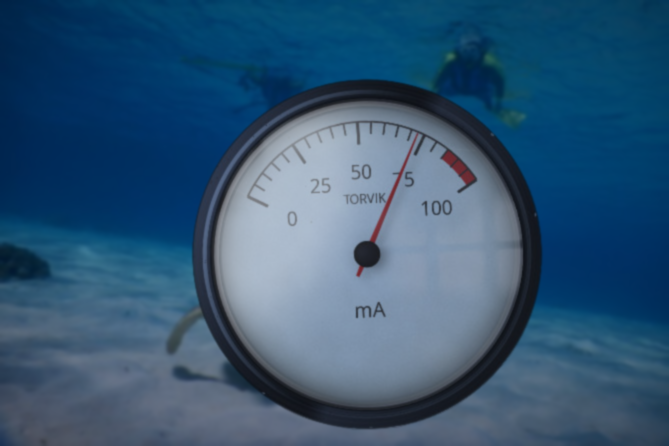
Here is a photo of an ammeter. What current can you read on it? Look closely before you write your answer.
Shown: 72.5 mA
